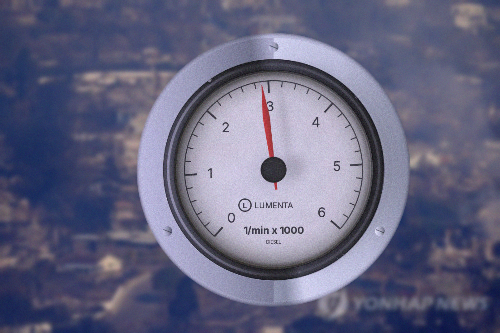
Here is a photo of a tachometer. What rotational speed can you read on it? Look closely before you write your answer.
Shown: 2900 rpm
